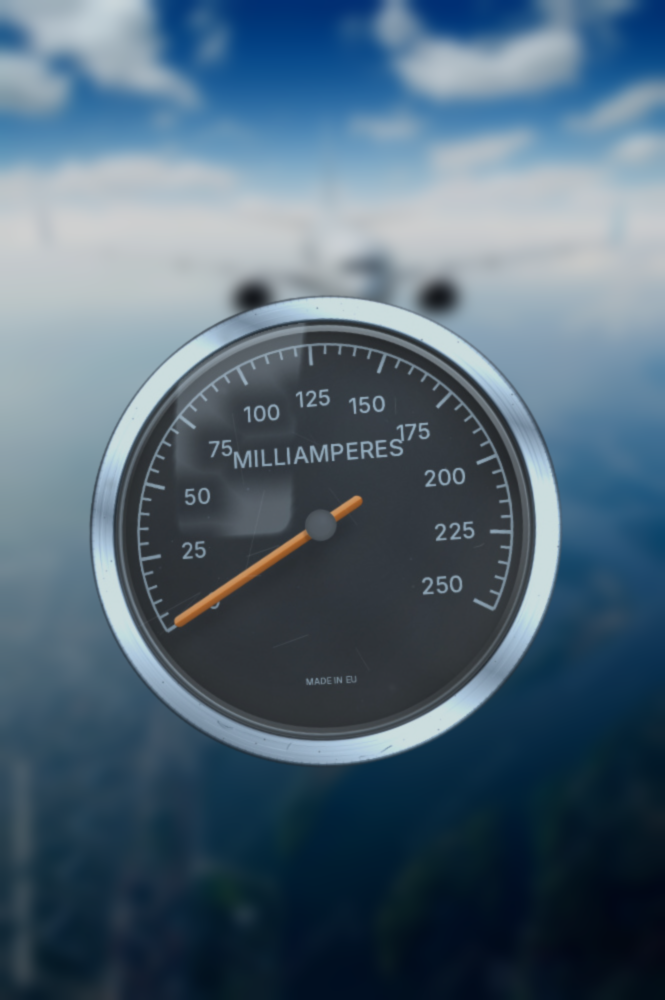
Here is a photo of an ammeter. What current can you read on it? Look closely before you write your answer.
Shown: 0 mA
